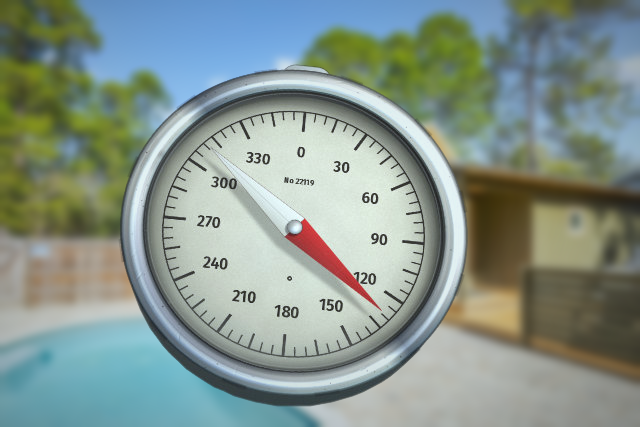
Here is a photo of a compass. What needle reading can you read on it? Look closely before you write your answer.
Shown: 130 °
